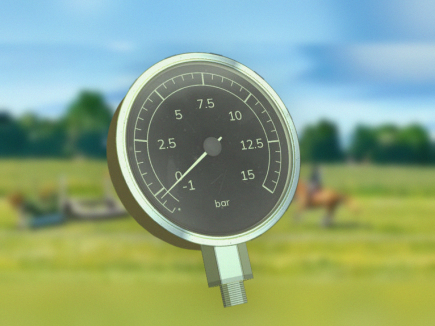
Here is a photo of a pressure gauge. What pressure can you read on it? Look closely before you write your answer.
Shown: -0.25 bar
